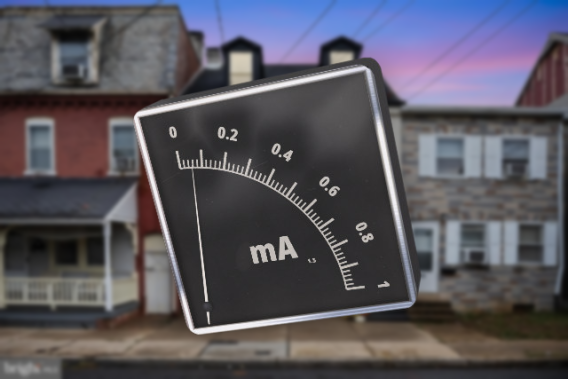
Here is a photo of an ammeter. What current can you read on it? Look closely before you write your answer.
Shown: 0.06 mA
